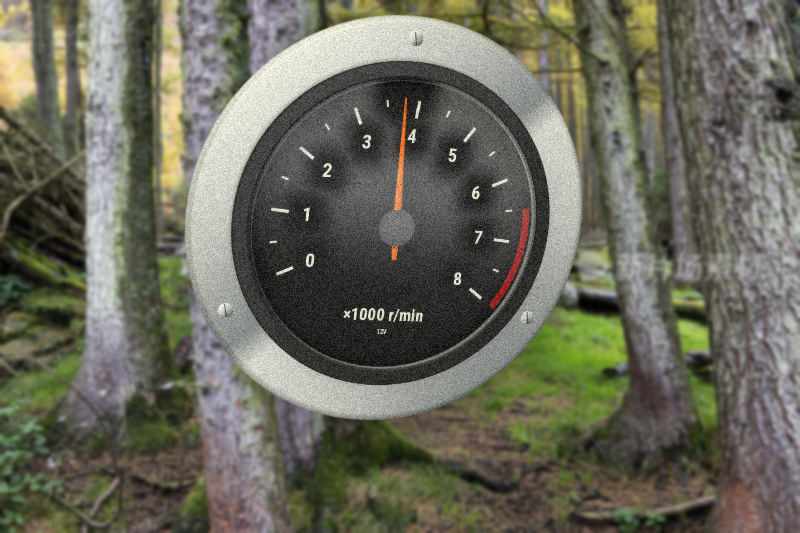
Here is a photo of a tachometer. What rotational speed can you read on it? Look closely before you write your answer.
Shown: 3750 rpm
